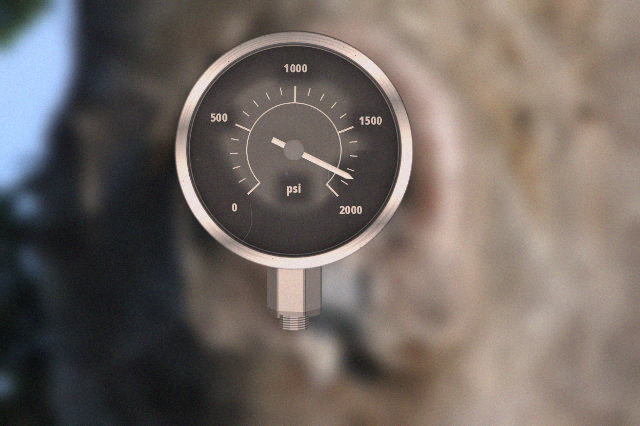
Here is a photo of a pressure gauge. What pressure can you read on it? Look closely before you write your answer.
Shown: 1850 psi
